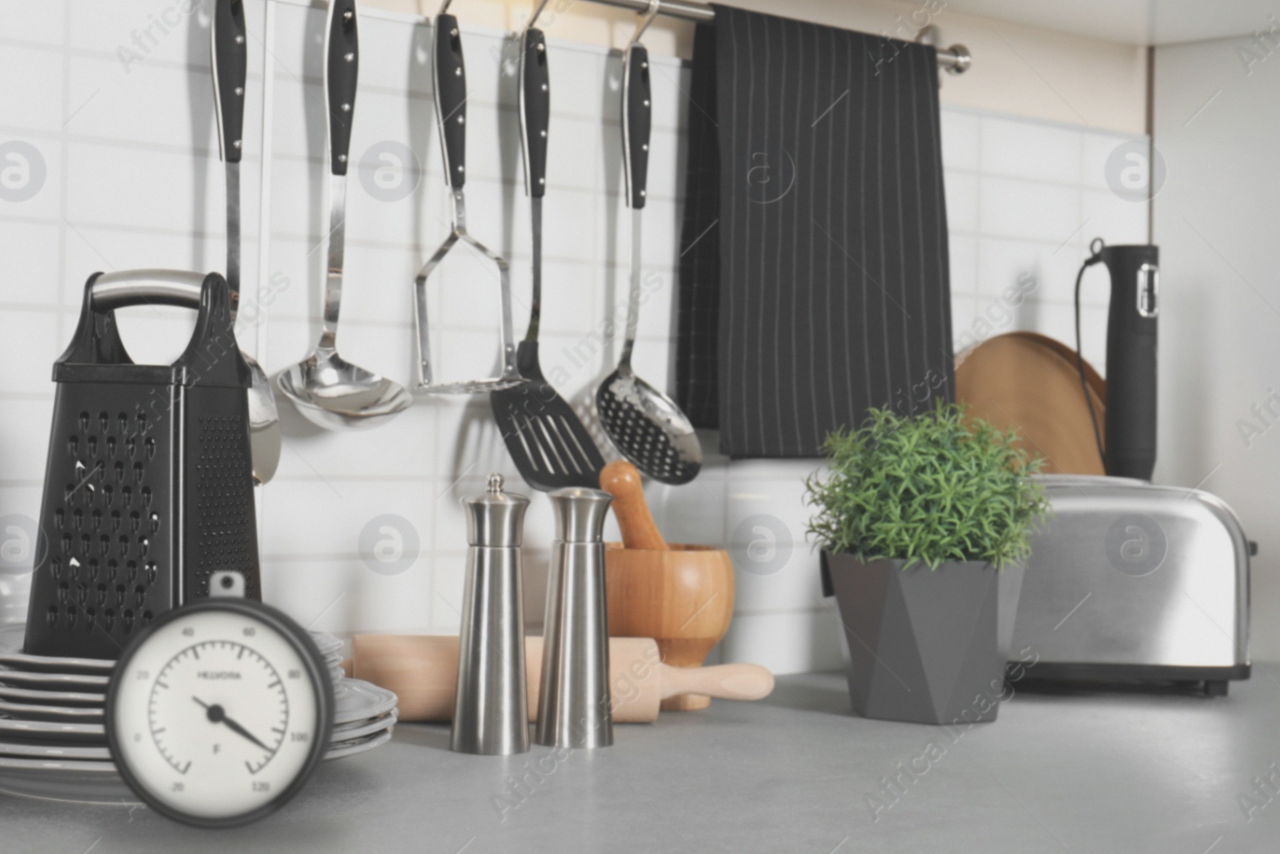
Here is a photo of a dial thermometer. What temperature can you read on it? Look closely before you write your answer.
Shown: 108 °F
